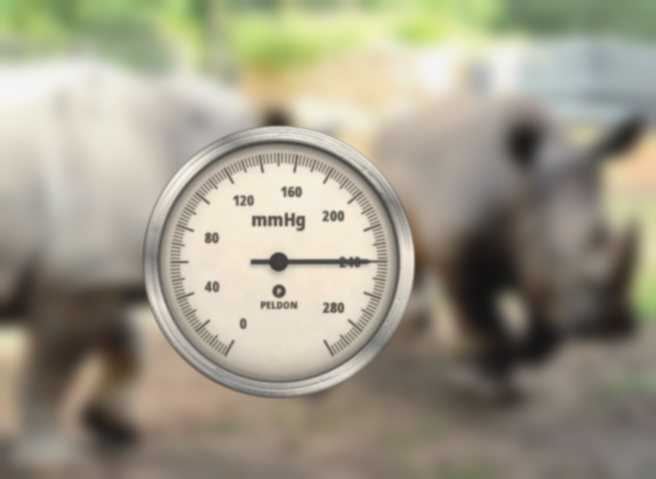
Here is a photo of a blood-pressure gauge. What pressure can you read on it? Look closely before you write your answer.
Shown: 240 mmHg
